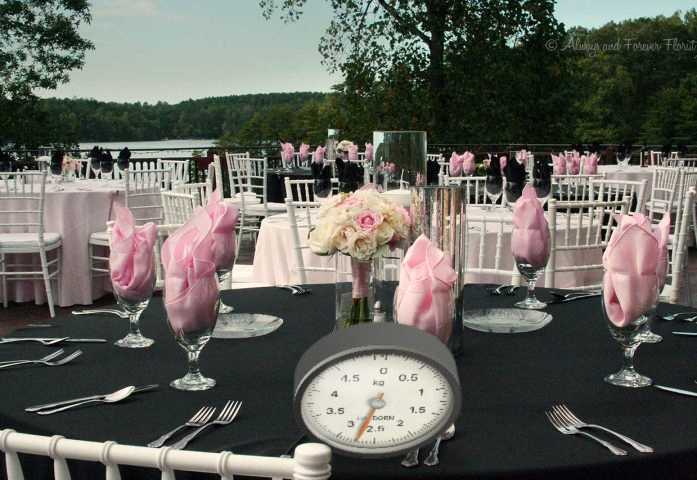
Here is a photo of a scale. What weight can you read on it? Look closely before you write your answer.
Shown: 2.75 kg
